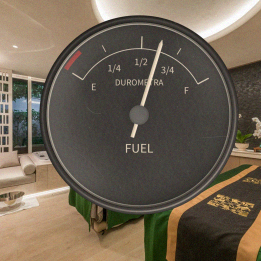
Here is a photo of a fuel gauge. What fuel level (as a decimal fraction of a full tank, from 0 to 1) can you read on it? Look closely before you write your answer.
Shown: 0.625
